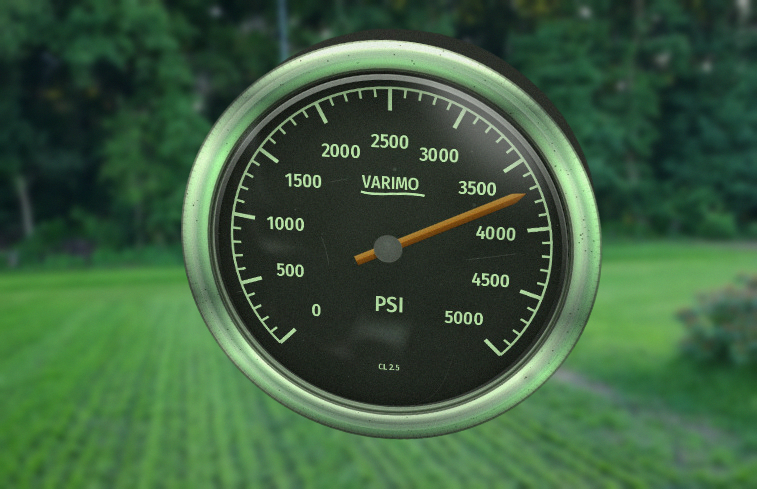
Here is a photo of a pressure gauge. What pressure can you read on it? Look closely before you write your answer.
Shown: 3700 psi
